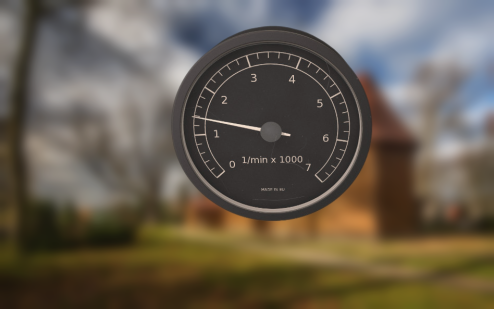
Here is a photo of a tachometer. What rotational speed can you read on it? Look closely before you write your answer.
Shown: 1400 rpm
